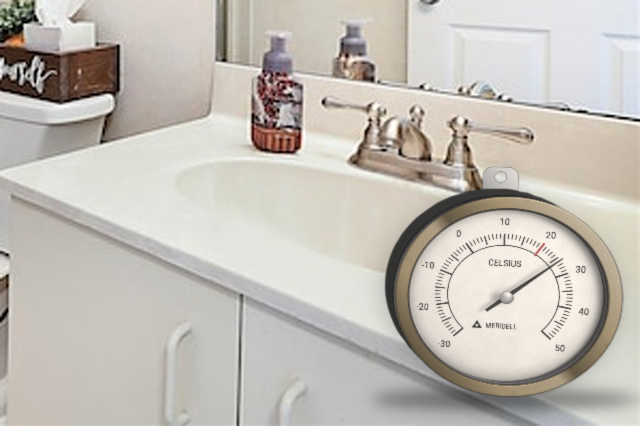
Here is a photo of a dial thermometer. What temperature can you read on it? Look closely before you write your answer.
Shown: 25 °C
